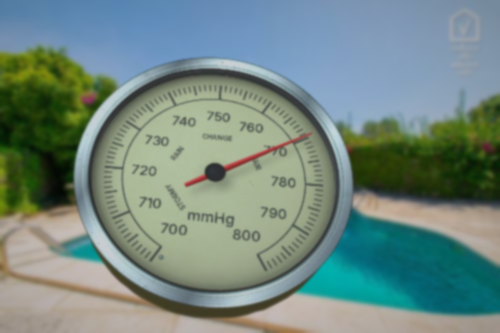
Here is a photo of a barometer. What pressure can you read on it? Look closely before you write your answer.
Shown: 770 mmHg
